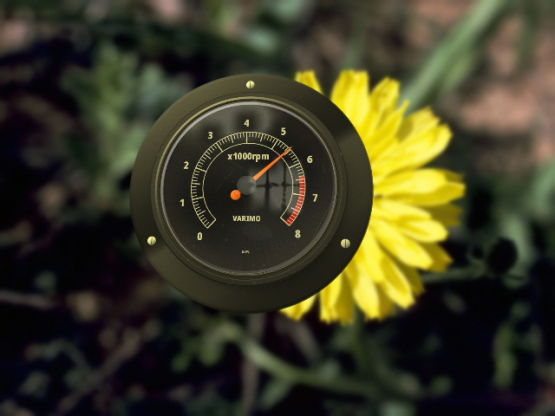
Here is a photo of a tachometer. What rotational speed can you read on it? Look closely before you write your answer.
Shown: 5500 rpm
